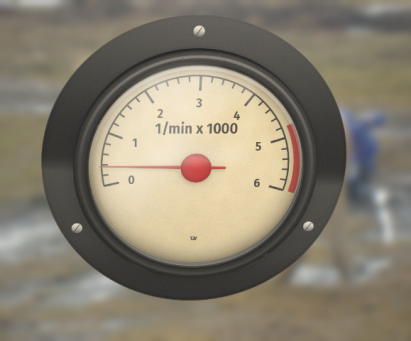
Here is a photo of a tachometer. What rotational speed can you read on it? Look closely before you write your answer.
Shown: 400 rpm
